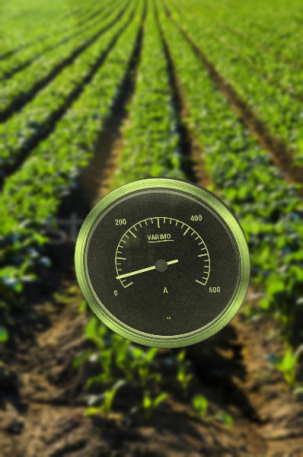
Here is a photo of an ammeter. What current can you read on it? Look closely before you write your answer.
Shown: 40 A
